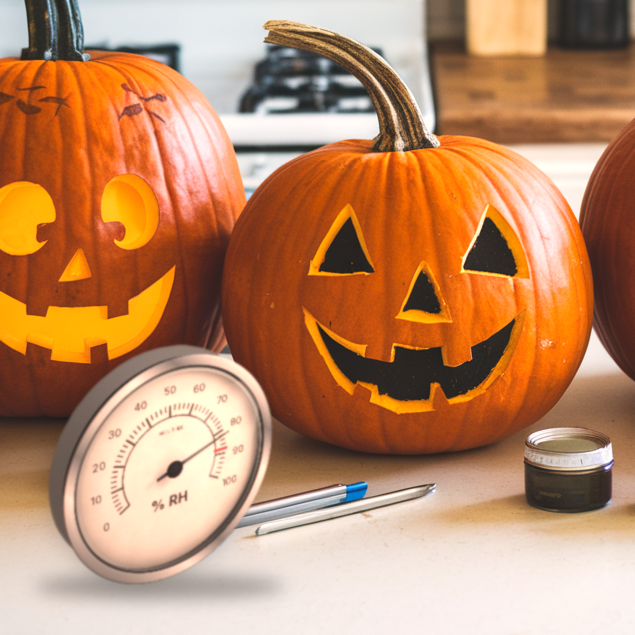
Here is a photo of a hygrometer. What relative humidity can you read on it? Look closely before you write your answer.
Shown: 80 %
